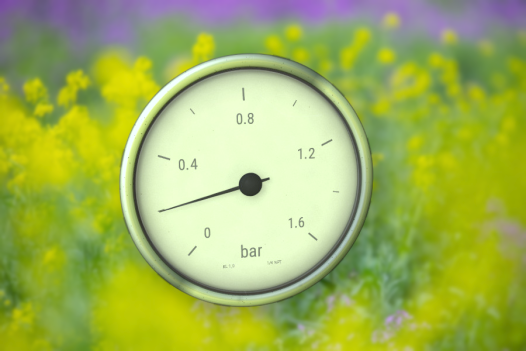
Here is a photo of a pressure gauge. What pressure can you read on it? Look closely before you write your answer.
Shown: 0.2 bar
